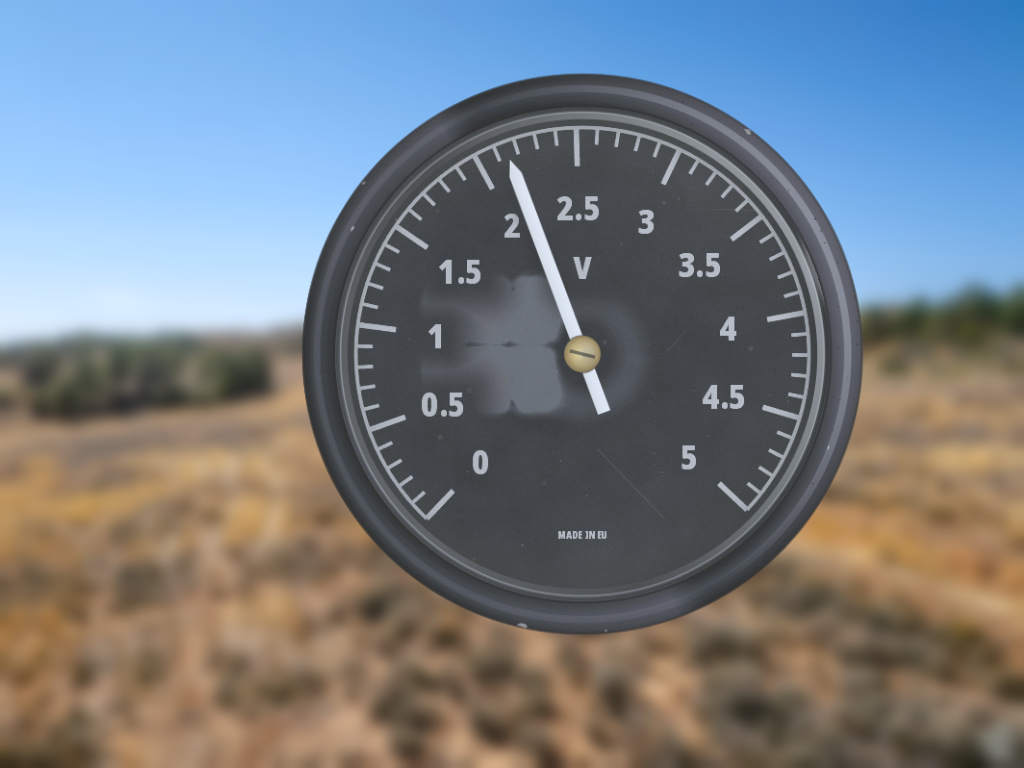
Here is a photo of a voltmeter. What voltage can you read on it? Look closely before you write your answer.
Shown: 2.15 V
